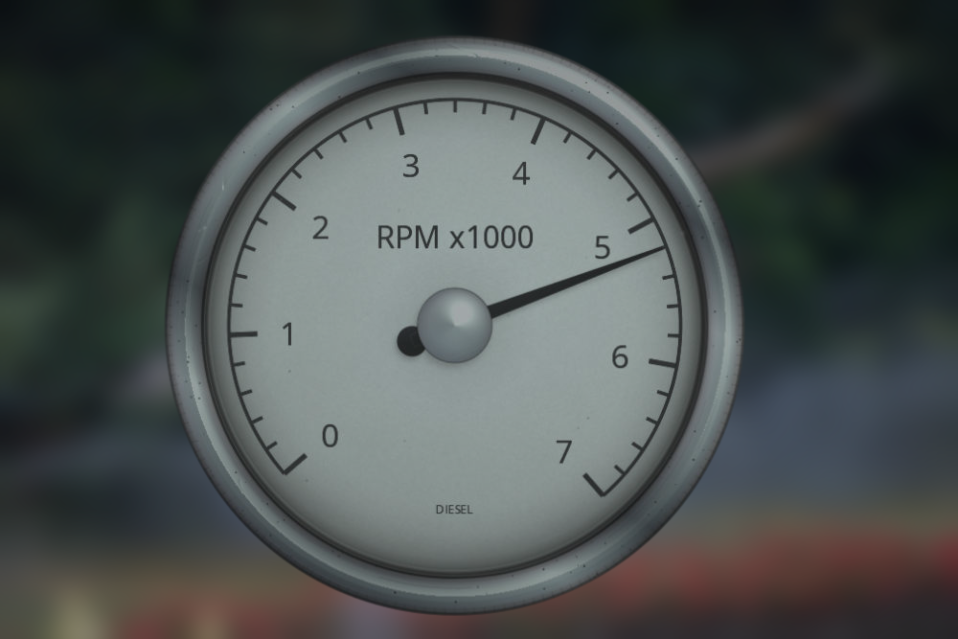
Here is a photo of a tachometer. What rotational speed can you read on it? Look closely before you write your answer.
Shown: 5200 rpm
